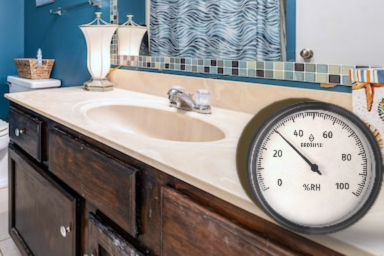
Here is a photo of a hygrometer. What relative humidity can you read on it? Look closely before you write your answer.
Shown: 30 %
